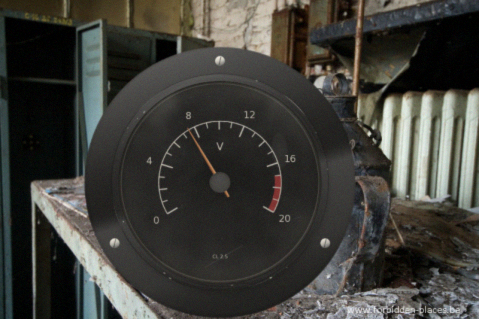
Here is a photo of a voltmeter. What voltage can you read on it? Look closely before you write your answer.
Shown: 7.5 V
